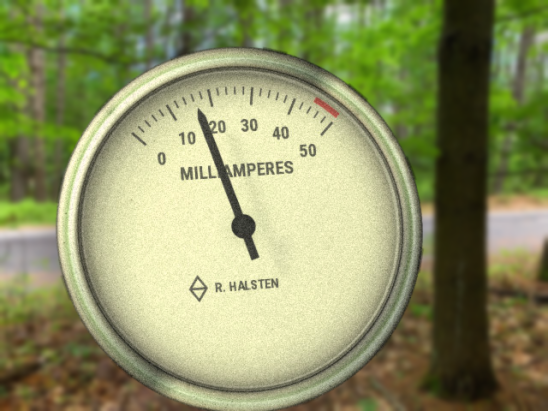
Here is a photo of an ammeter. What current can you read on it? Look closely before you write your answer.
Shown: 16 mA
